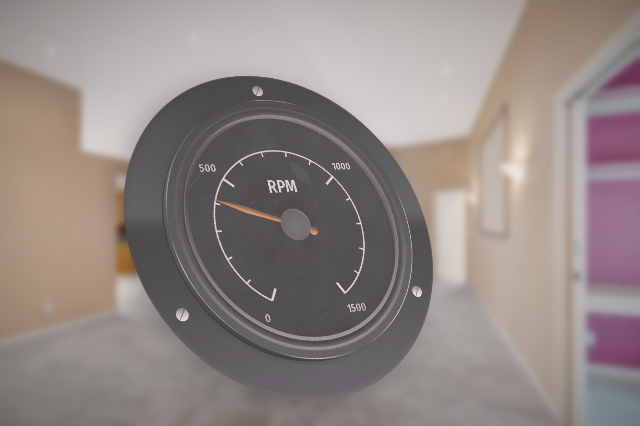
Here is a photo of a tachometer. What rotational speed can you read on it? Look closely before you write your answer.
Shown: 400 rpm
